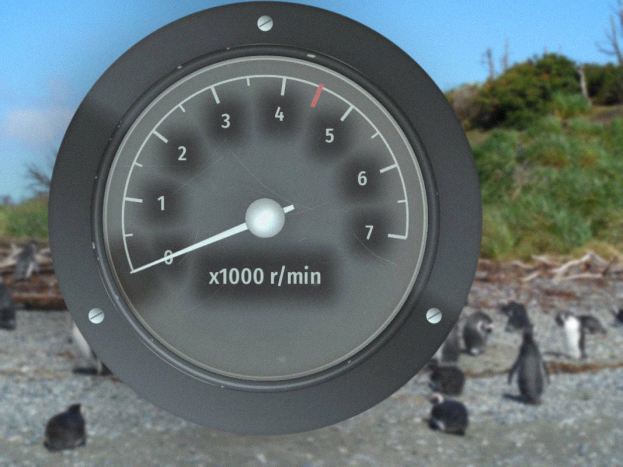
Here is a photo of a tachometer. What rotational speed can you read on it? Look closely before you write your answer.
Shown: 0 rpm
